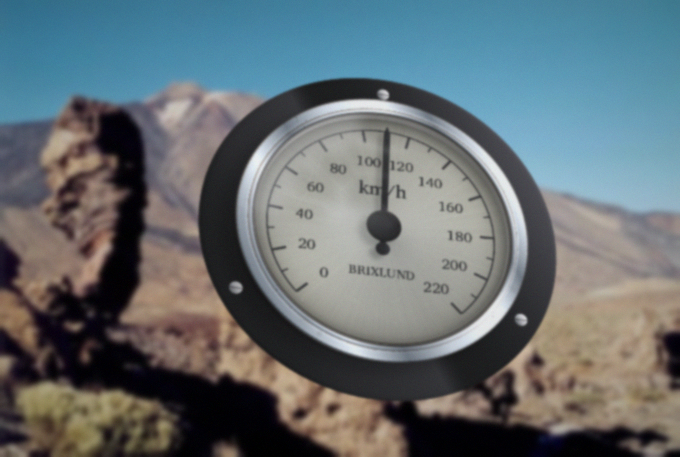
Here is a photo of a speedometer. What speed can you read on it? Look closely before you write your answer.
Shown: 110 km/h
